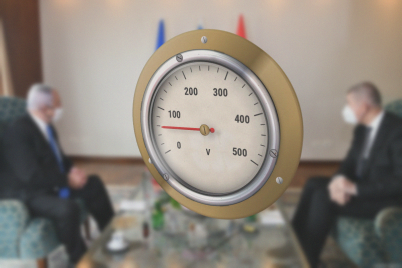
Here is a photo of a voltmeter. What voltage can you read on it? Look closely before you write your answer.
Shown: 60 V
